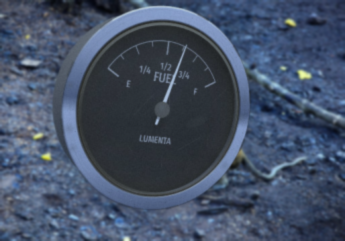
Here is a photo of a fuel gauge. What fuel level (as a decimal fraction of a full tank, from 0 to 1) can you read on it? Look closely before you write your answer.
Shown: 0.625
